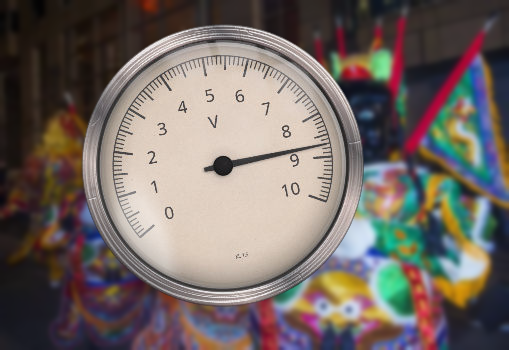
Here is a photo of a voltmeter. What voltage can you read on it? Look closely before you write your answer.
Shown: 8.7 V
